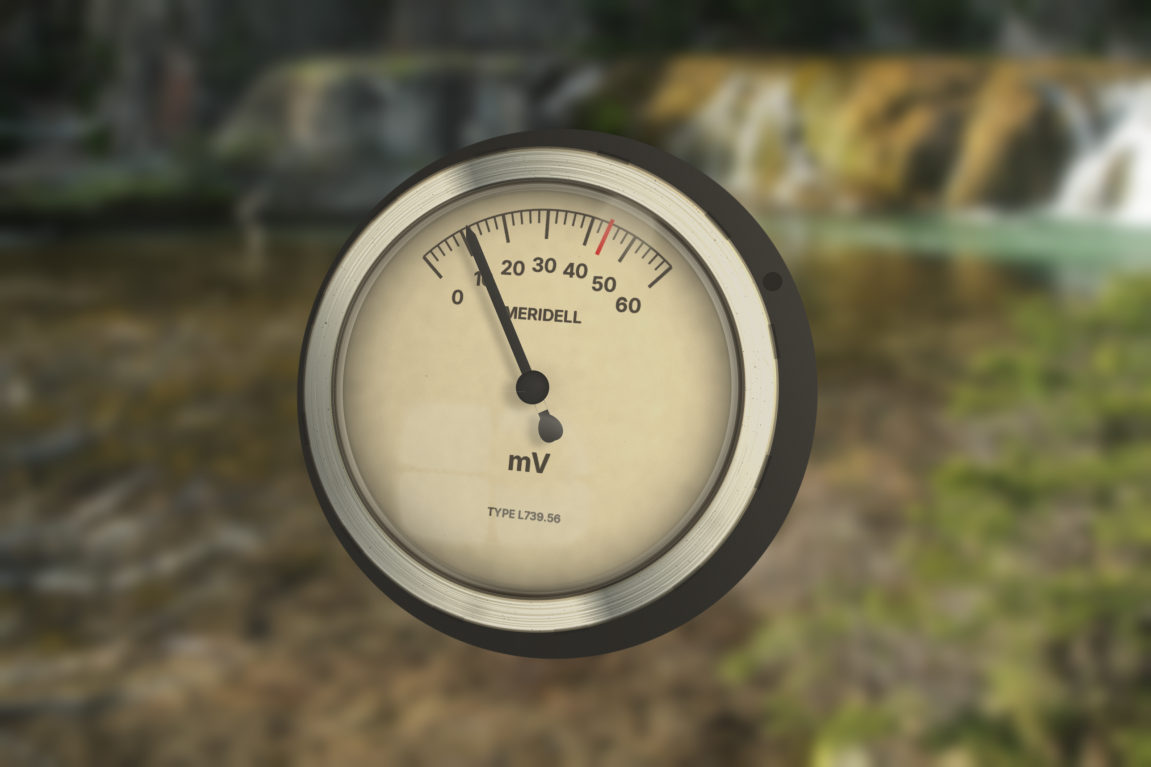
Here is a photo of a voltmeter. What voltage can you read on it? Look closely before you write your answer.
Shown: 12 mV
